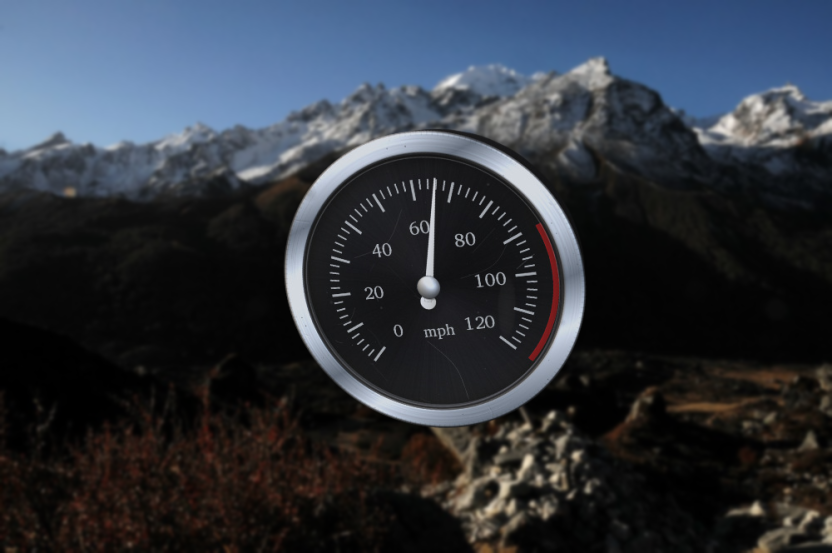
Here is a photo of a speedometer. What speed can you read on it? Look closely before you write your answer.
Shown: 66 mph
